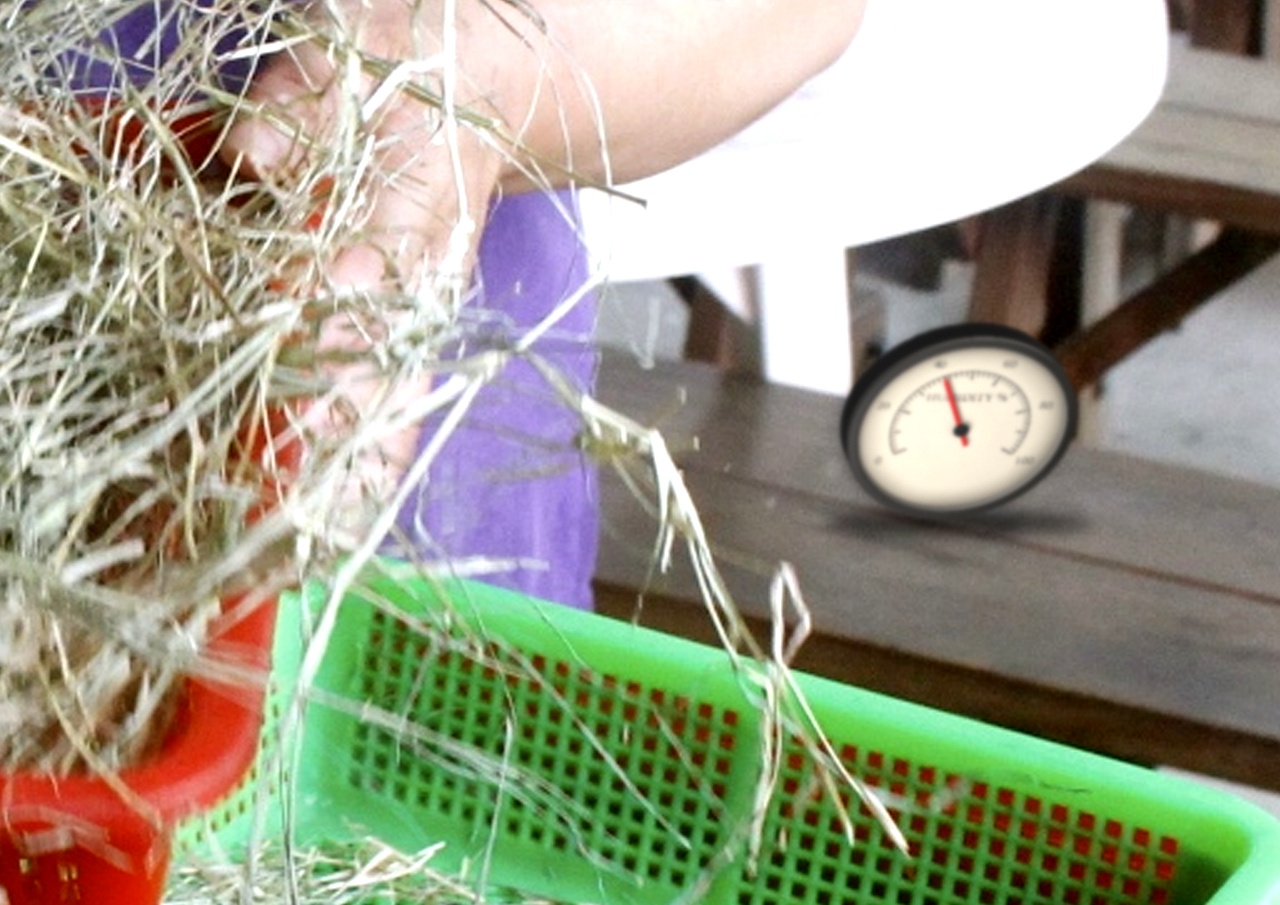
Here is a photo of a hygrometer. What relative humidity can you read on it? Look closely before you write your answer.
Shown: 40 %
